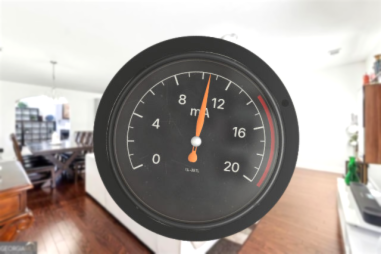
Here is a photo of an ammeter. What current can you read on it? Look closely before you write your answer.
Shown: 10.5 mA
